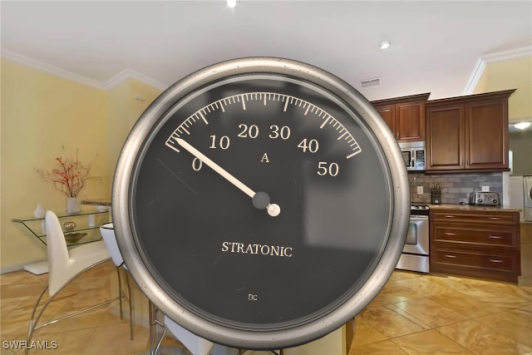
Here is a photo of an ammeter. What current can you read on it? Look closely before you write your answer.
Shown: 2 A
